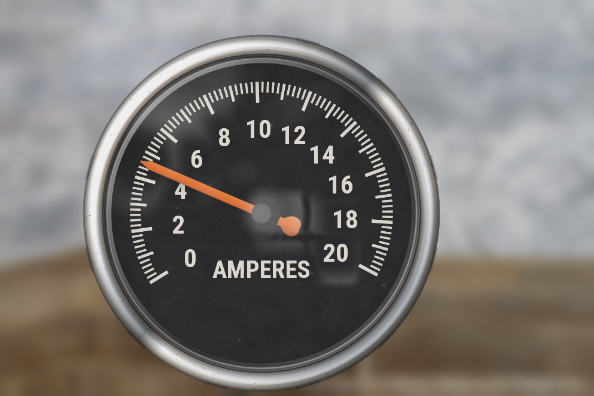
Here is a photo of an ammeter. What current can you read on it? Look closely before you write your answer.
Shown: 4.6 A
